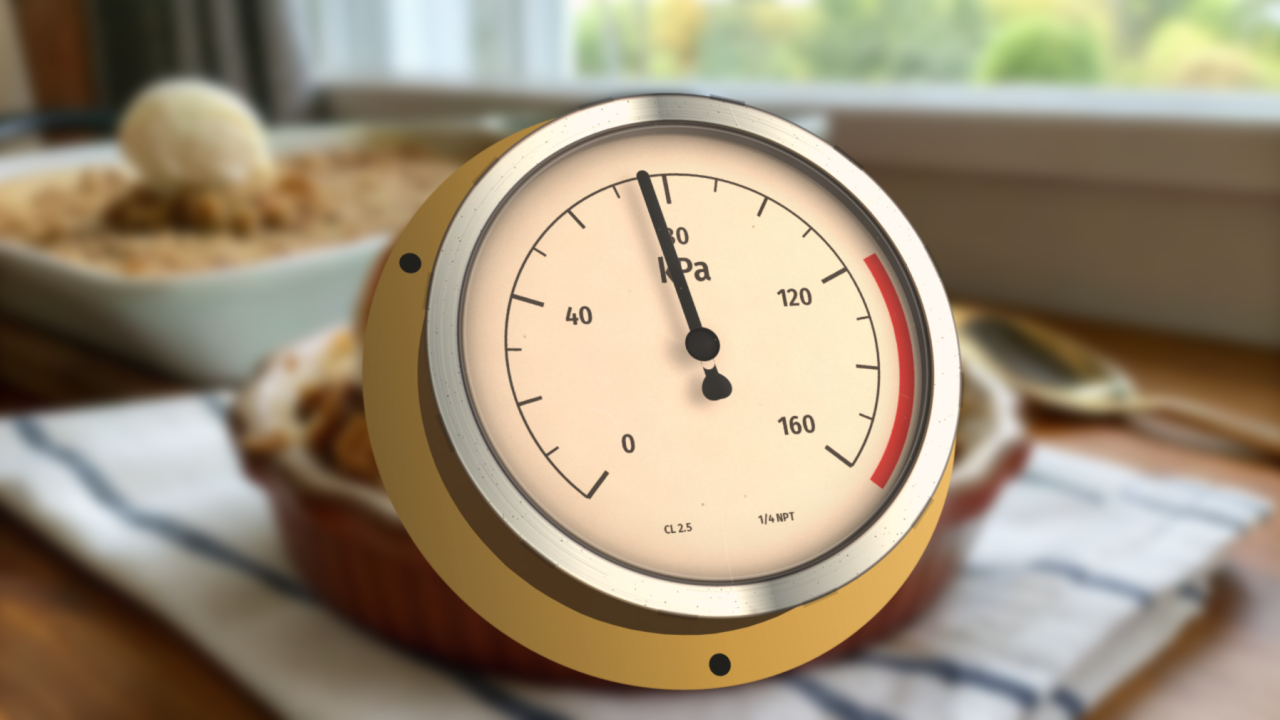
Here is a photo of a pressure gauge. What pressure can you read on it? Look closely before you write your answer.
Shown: 75 kPa
